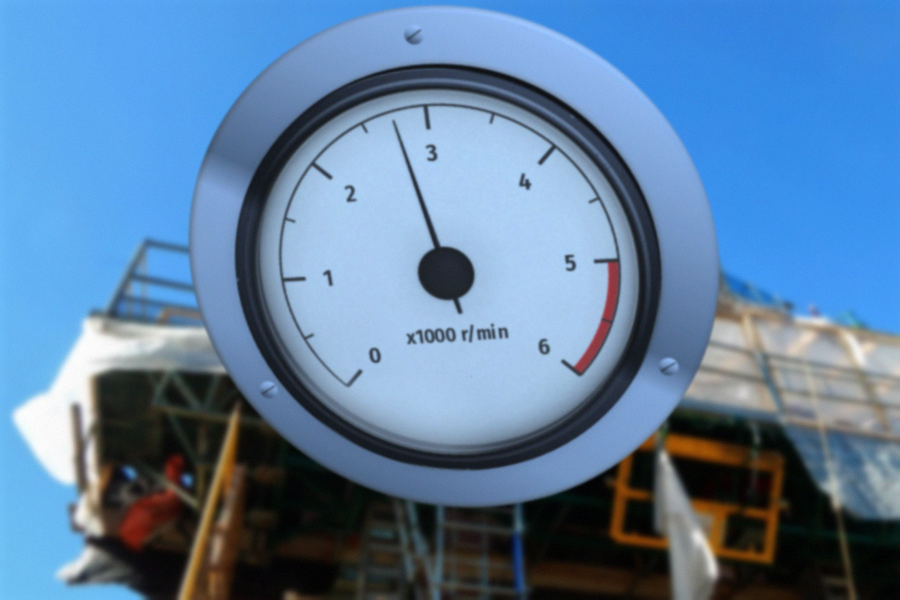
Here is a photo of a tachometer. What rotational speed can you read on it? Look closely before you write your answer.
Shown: 2750 rpm
